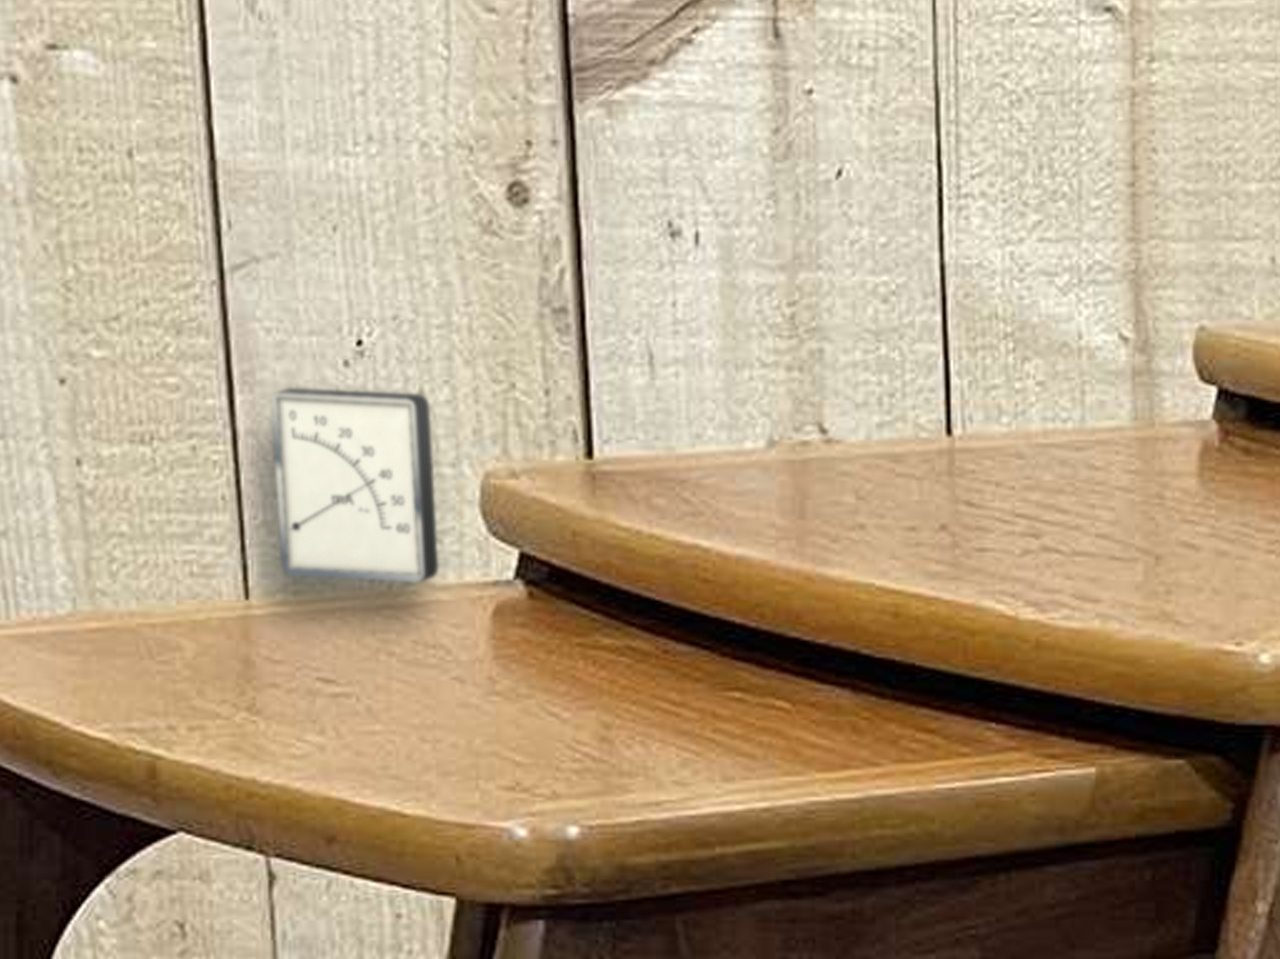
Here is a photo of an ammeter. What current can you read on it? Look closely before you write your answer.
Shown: 40 mA
